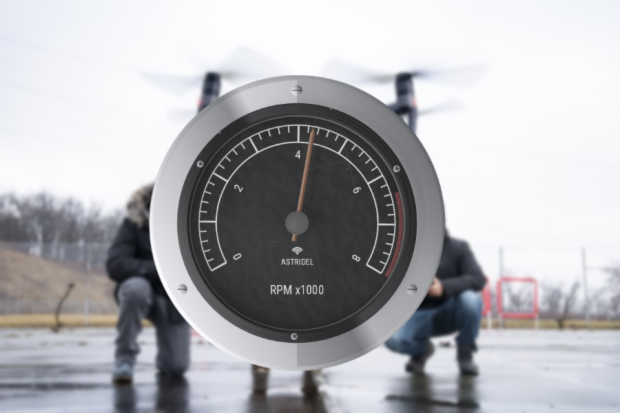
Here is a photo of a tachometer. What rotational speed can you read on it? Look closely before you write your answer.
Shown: 4300 rpm
